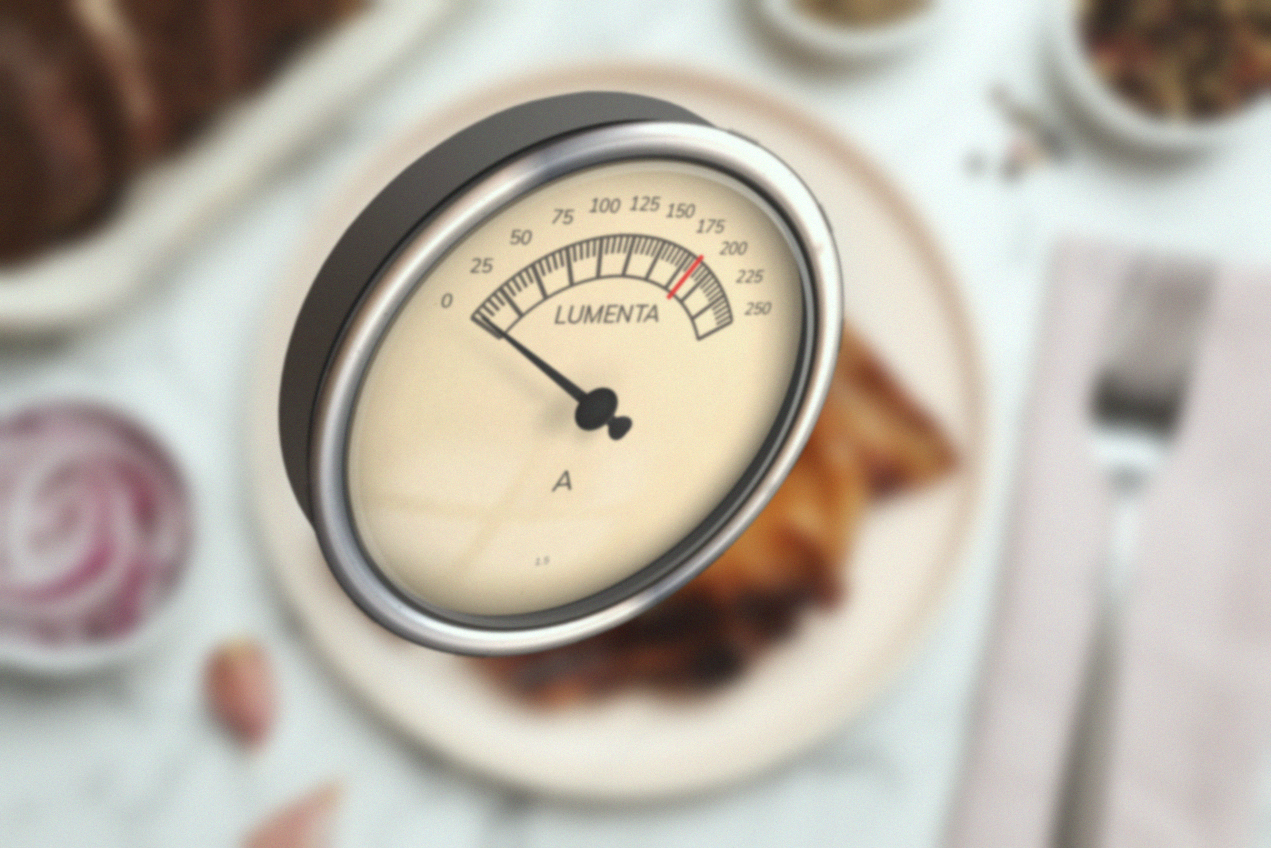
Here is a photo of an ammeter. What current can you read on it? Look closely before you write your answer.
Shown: 5 A
